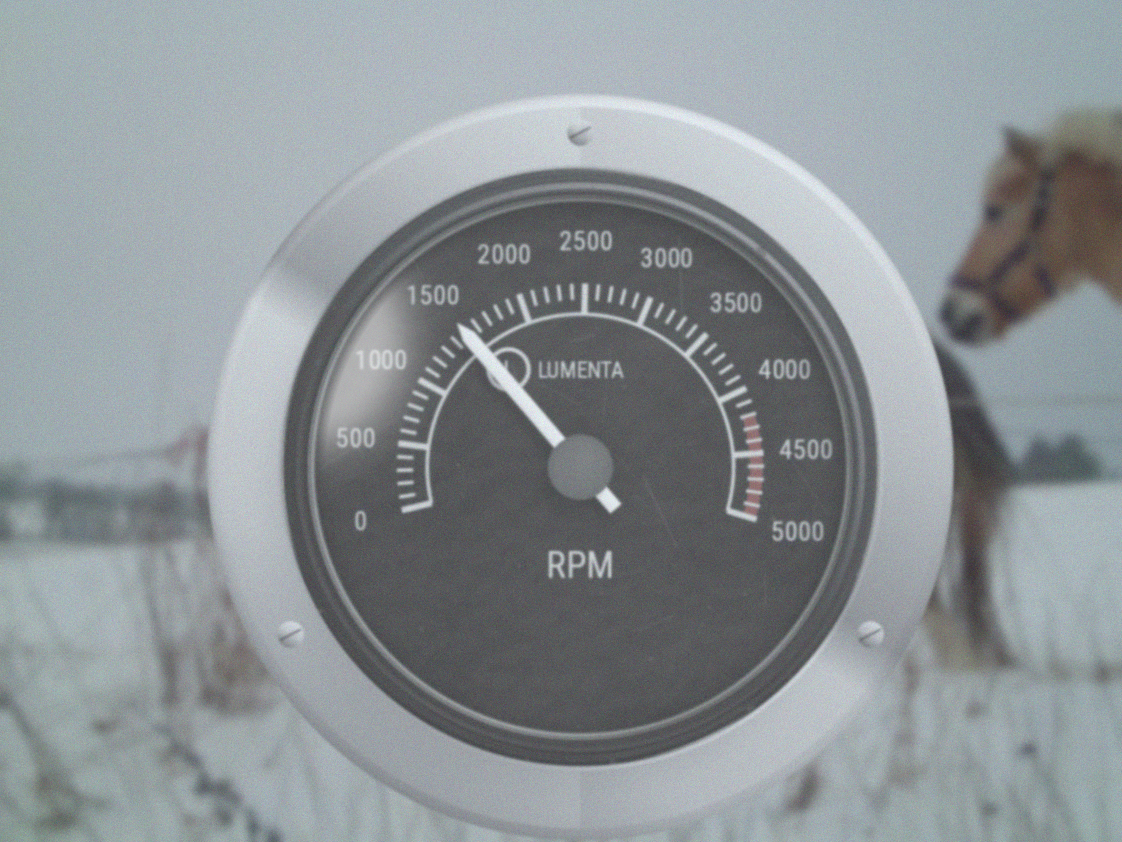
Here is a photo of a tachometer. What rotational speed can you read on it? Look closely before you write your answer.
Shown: 1500 rpm
